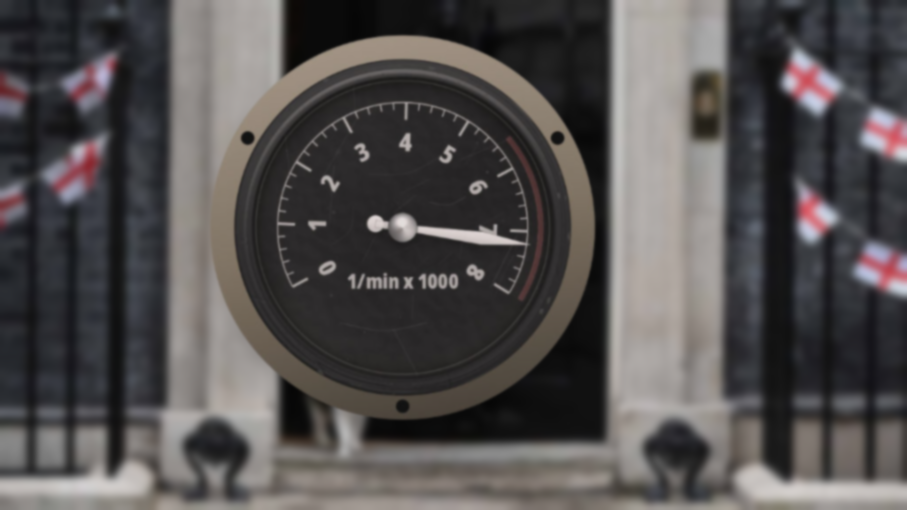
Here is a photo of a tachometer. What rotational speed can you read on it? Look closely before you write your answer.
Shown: 7200 rpm
